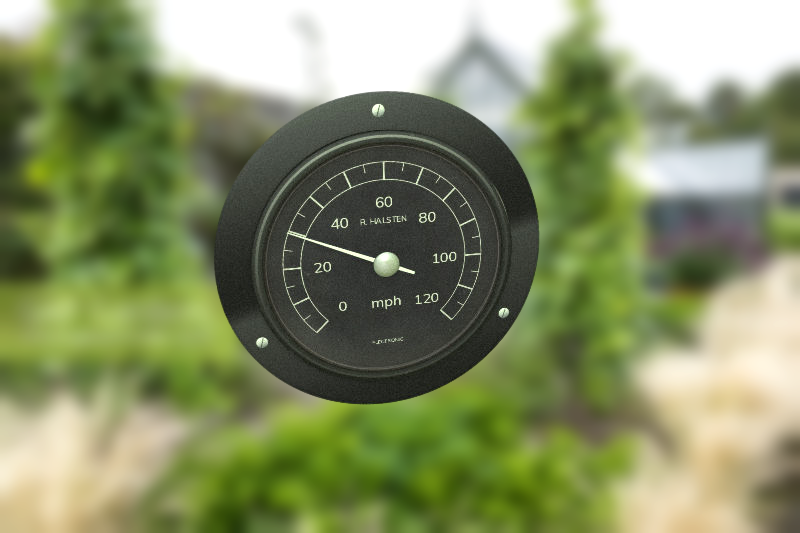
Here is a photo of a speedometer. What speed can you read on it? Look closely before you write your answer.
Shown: 30 mph
